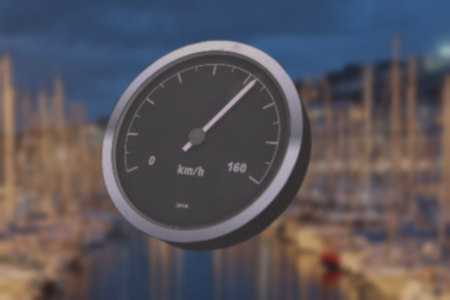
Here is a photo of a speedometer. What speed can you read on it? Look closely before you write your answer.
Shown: 105 km/h
